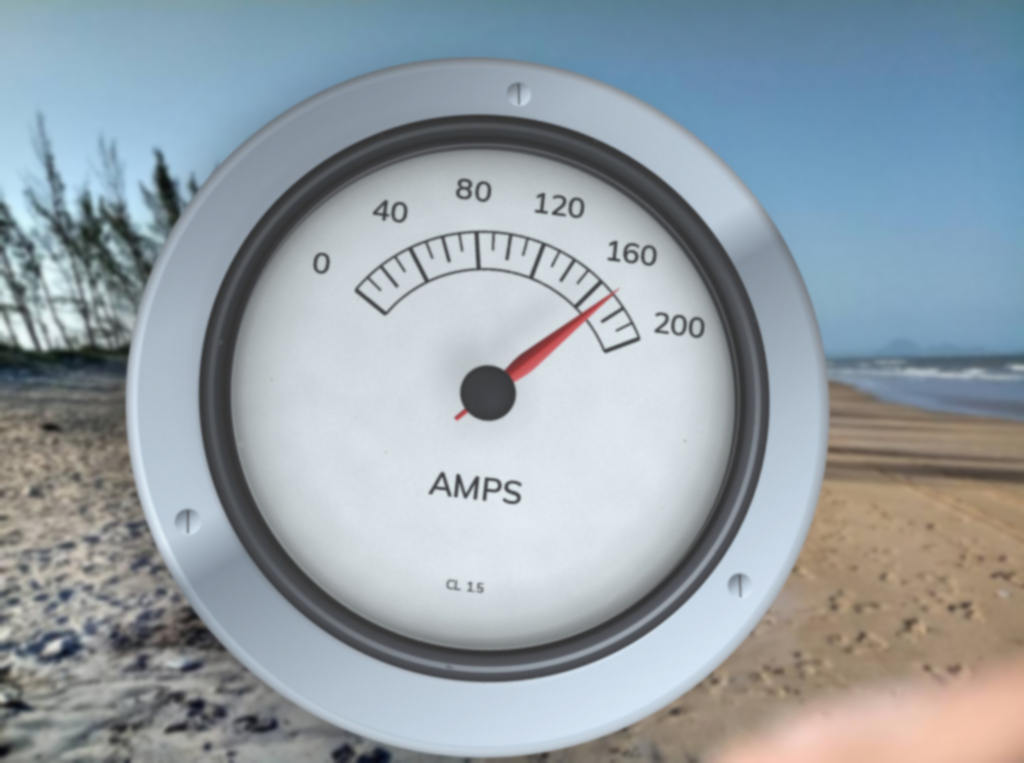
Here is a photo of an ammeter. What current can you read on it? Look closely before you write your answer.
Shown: 170 A
